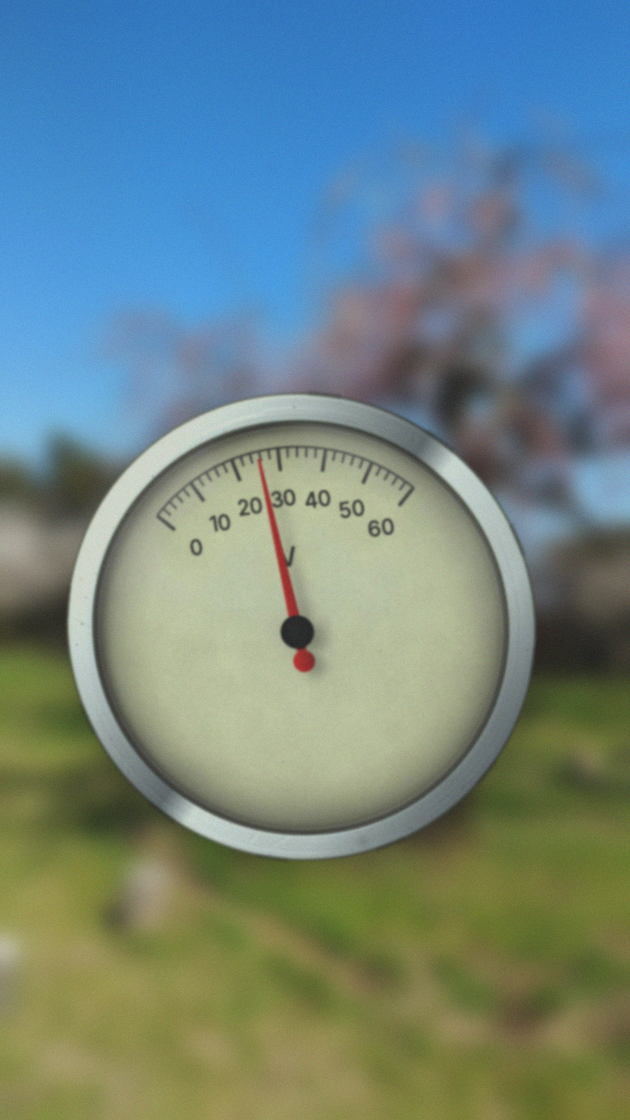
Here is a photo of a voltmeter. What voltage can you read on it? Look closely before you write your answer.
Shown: 26 V
